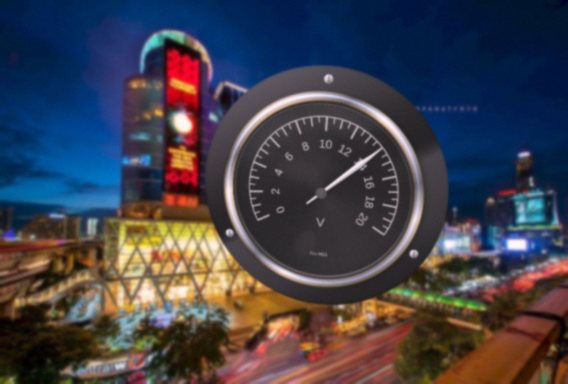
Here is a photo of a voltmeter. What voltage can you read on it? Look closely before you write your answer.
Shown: 14 V
